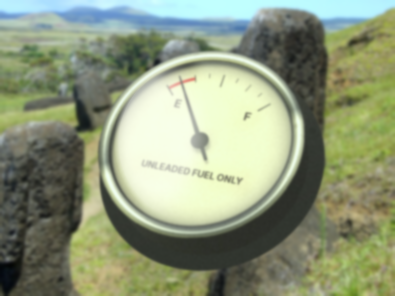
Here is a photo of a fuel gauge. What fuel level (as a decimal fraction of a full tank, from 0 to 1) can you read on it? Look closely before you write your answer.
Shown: 0.125
